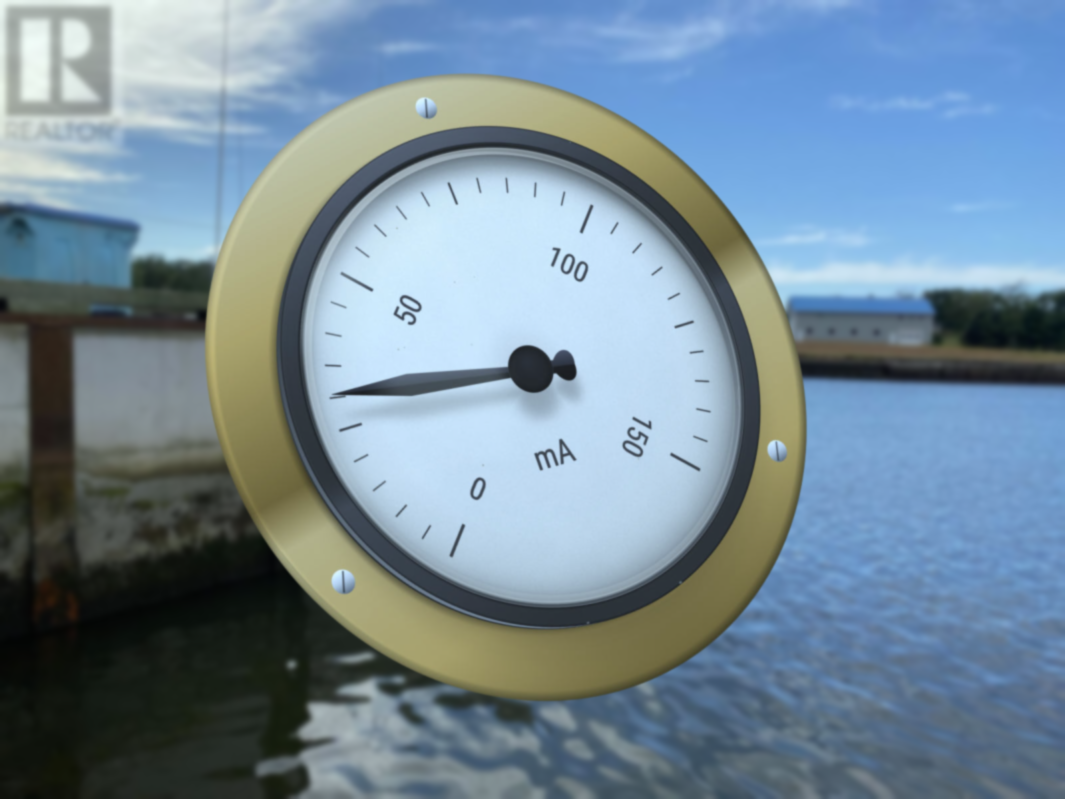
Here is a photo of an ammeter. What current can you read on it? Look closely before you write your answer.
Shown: 30 mA
